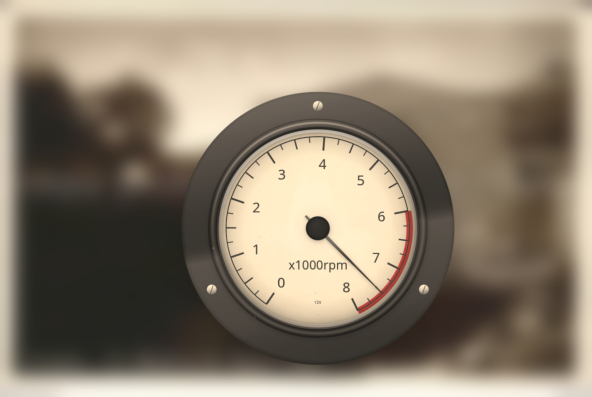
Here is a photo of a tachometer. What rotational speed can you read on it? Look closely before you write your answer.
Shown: 7500 rpm
